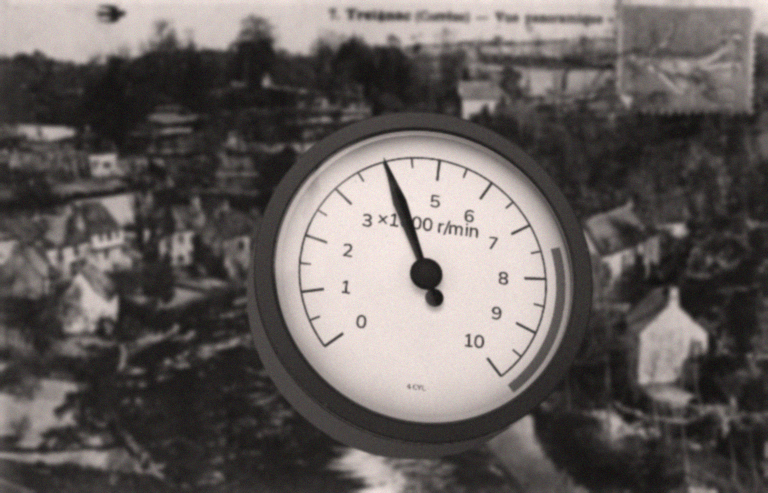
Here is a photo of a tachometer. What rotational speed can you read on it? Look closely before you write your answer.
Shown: 4000 rpm
